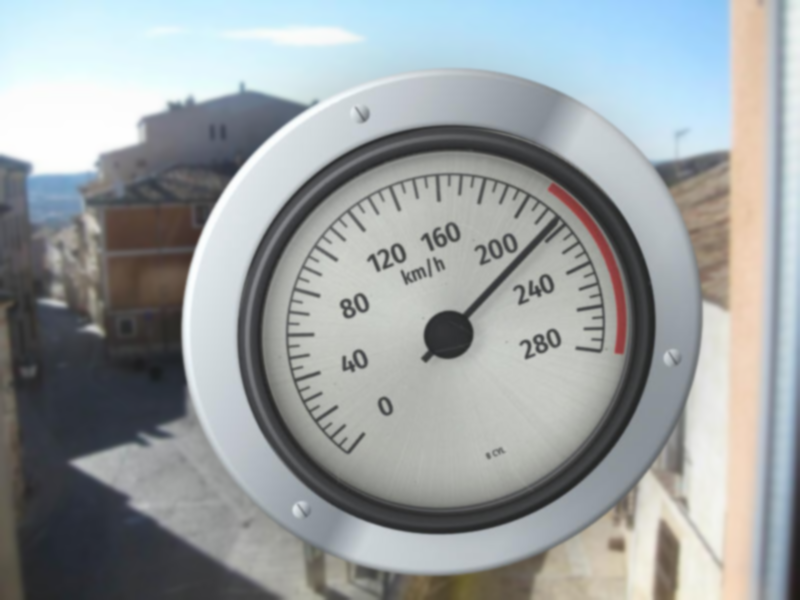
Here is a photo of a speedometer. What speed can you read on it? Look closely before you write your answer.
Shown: 215 km/h
